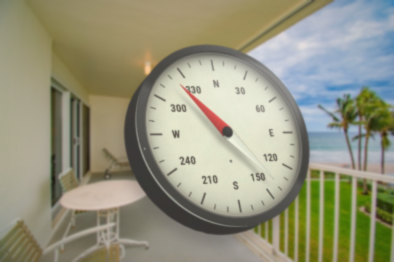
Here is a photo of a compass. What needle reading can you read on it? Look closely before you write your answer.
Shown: 320 °
